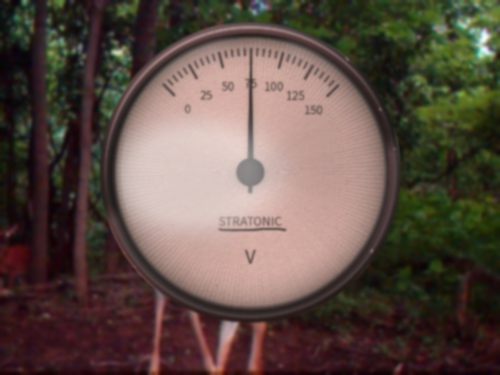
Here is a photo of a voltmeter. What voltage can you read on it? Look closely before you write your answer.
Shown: 75 V
